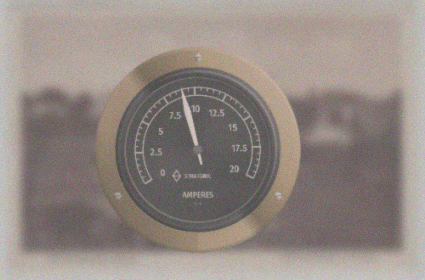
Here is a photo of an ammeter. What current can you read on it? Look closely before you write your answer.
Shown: 9 A
